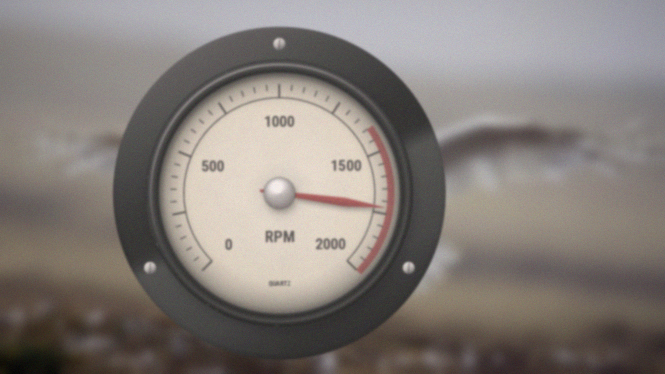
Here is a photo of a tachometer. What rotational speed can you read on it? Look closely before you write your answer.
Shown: 1725 rpm
